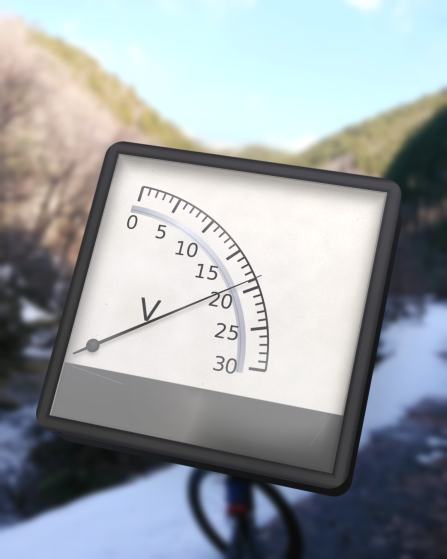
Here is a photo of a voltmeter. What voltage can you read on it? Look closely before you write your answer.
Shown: 19 V
